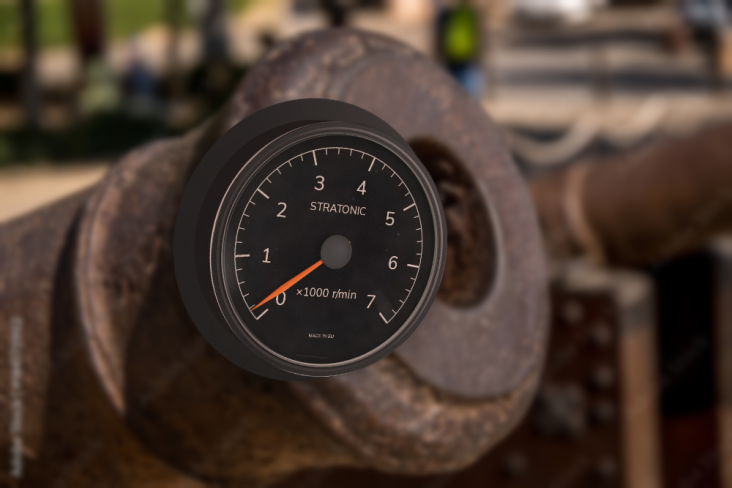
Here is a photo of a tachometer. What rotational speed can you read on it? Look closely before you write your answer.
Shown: 200 rpm
